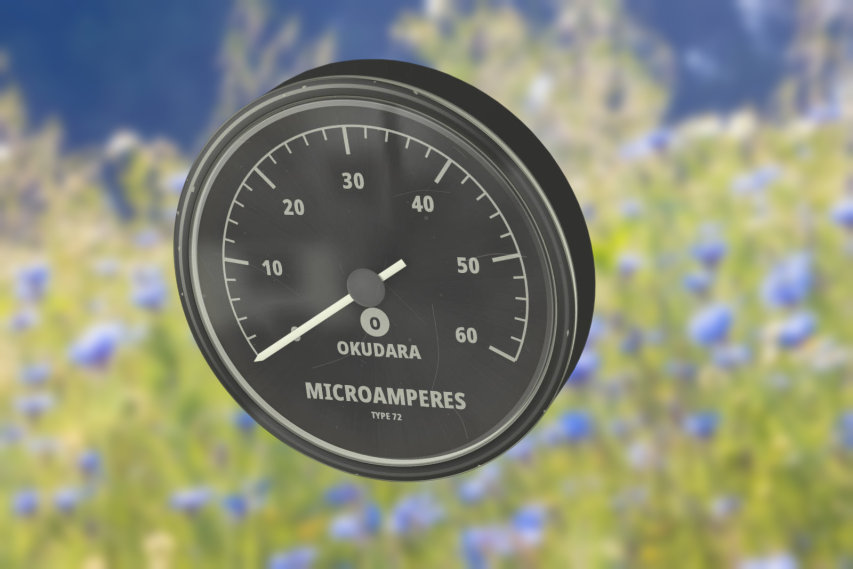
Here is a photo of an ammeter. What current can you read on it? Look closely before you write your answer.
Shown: 0 µA
